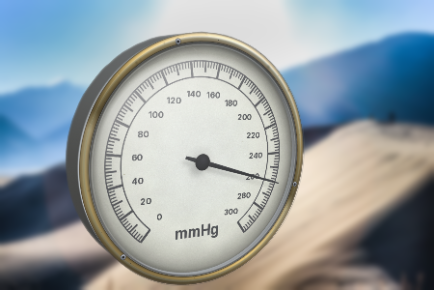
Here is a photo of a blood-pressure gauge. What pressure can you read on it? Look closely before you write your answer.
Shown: 260 mmHg
